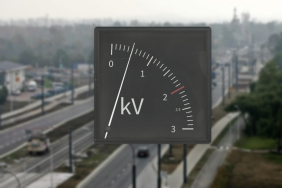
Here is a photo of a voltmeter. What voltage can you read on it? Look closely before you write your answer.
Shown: 0.5 kV
